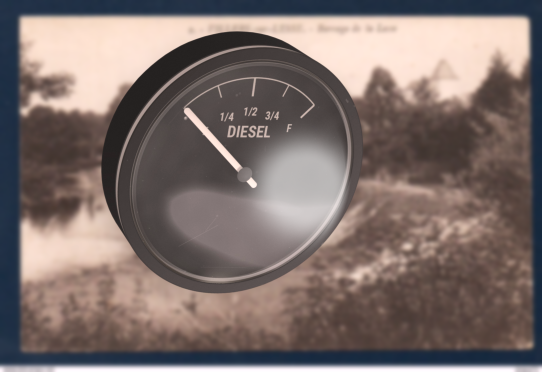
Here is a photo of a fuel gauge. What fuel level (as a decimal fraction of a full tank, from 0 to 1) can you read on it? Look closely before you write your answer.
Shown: 0
